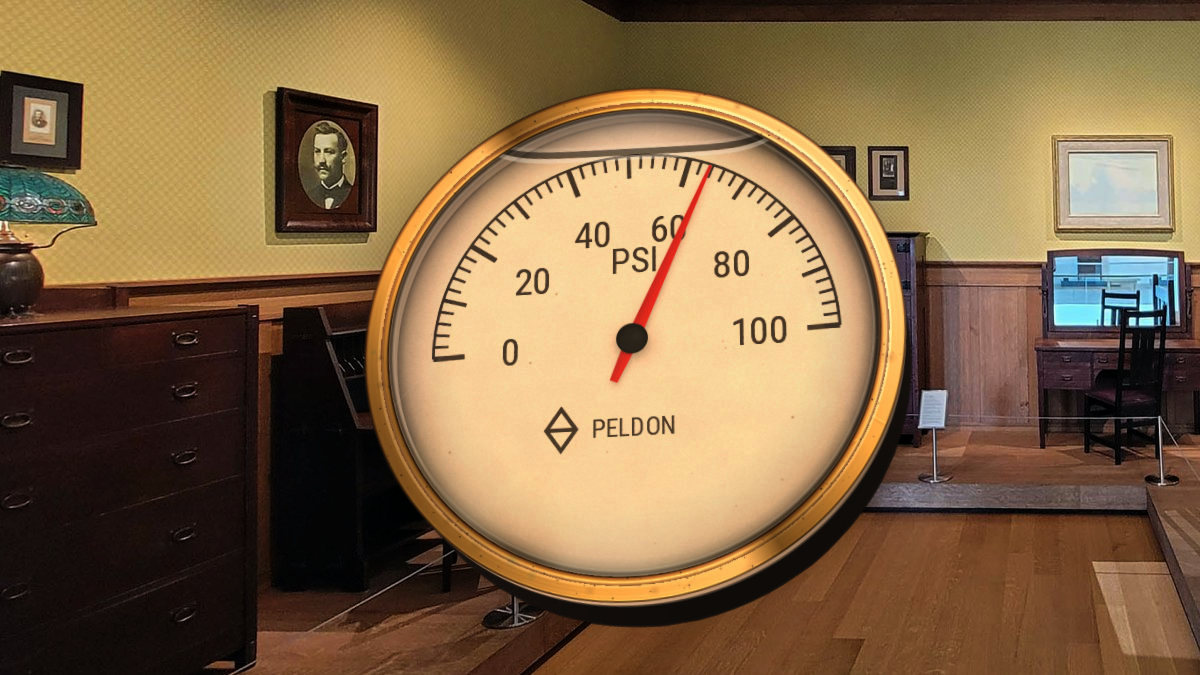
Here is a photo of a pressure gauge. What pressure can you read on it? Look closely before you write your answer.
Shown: 64 psi
